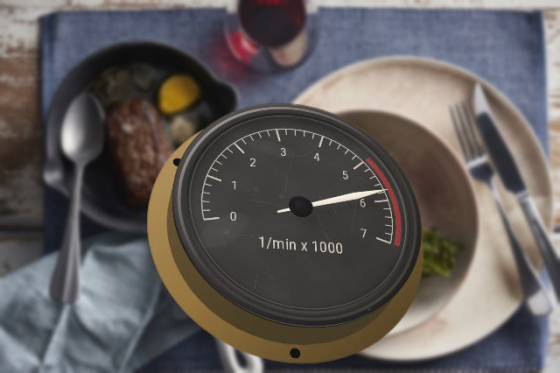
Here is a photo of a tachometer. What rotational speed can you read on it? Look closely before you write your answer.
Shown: 5800 rpm
